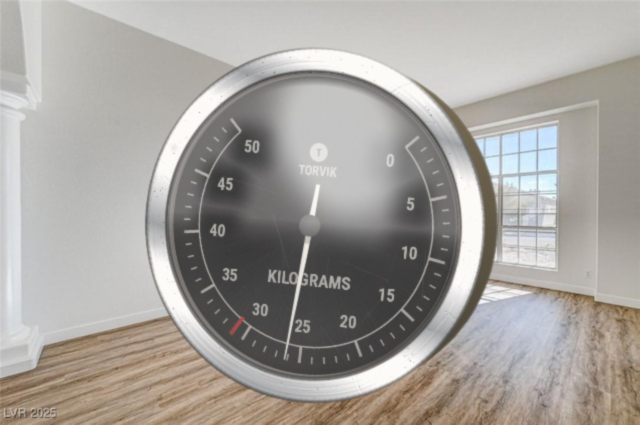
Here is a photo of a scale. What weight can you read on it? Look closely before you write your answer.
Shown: 26 kg
